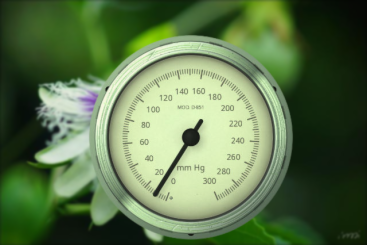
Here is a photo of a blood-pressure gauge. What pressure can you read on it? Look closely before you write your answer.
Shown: 10 mmHg
